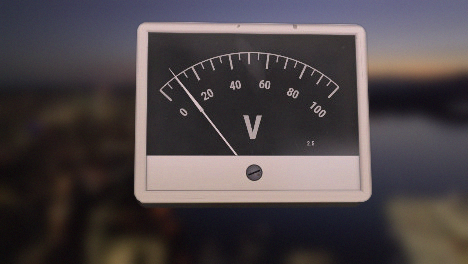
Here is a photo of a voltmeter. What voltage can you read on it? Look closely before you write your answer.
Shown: 10 V
